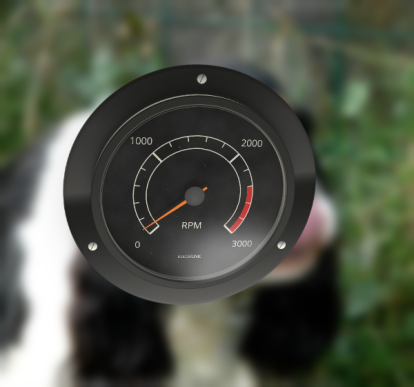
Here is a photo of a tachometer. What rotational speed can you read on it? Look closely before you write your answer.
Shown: 100 rpm
